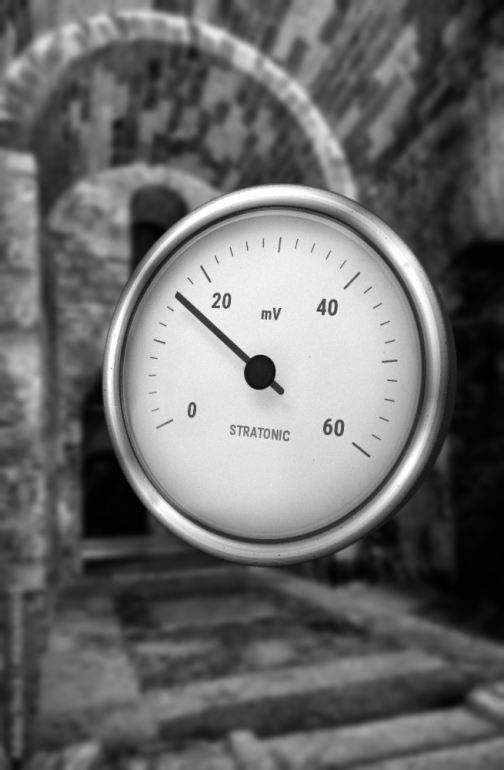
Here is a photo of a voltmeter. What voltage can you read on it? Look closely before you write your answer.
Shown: 16 mV
